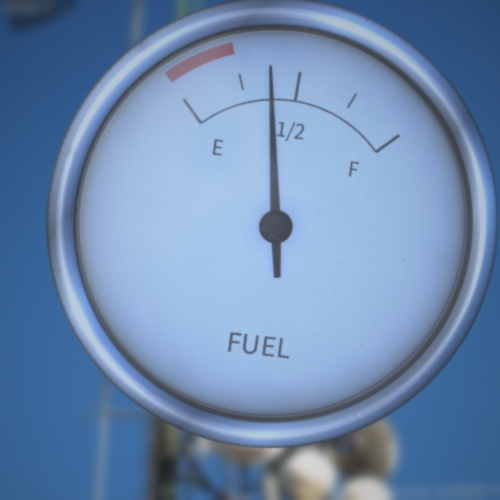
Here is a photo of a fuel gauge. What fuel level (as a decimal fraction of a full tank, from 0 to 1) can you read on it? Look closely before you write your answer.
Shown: 0.375
